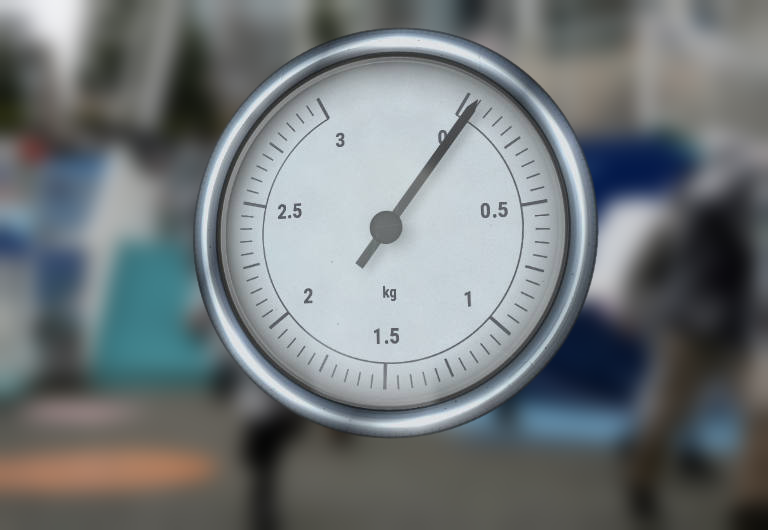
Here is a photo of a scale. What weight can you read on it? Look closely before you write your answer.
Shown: 0.05 kg
